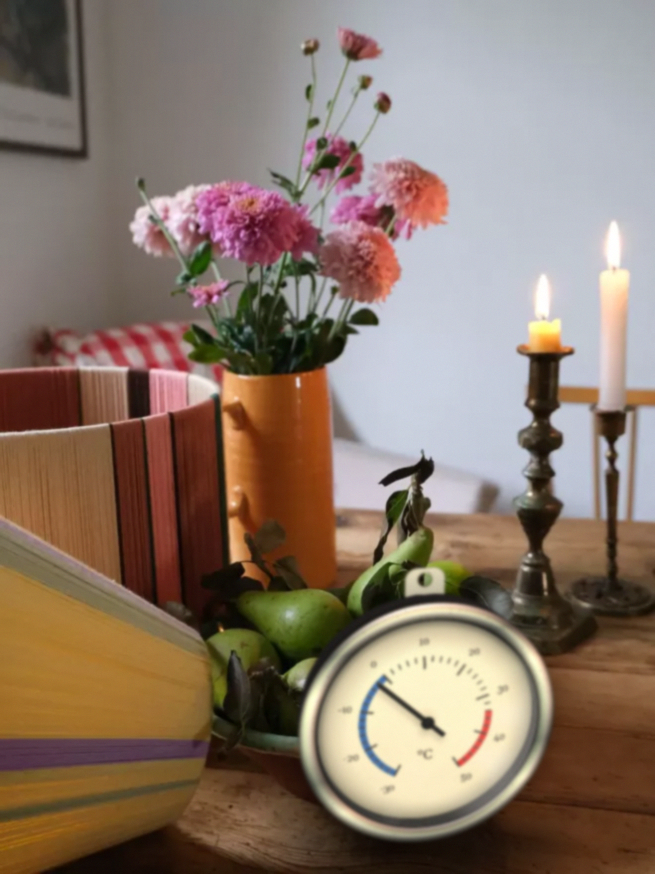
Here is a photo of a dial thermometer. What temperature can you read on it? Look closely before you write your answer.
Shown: -2 °C
